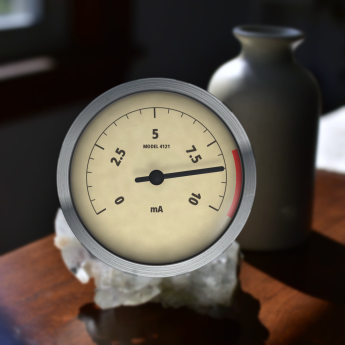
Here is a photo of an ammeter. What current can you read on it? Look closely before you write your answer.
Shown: 8.5 mA
